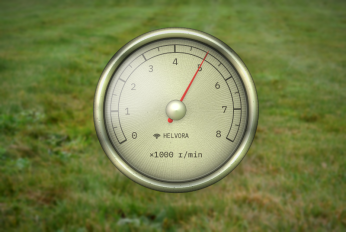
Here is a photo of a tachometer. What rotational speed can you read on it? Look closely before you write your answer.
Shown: 5000 rpm
